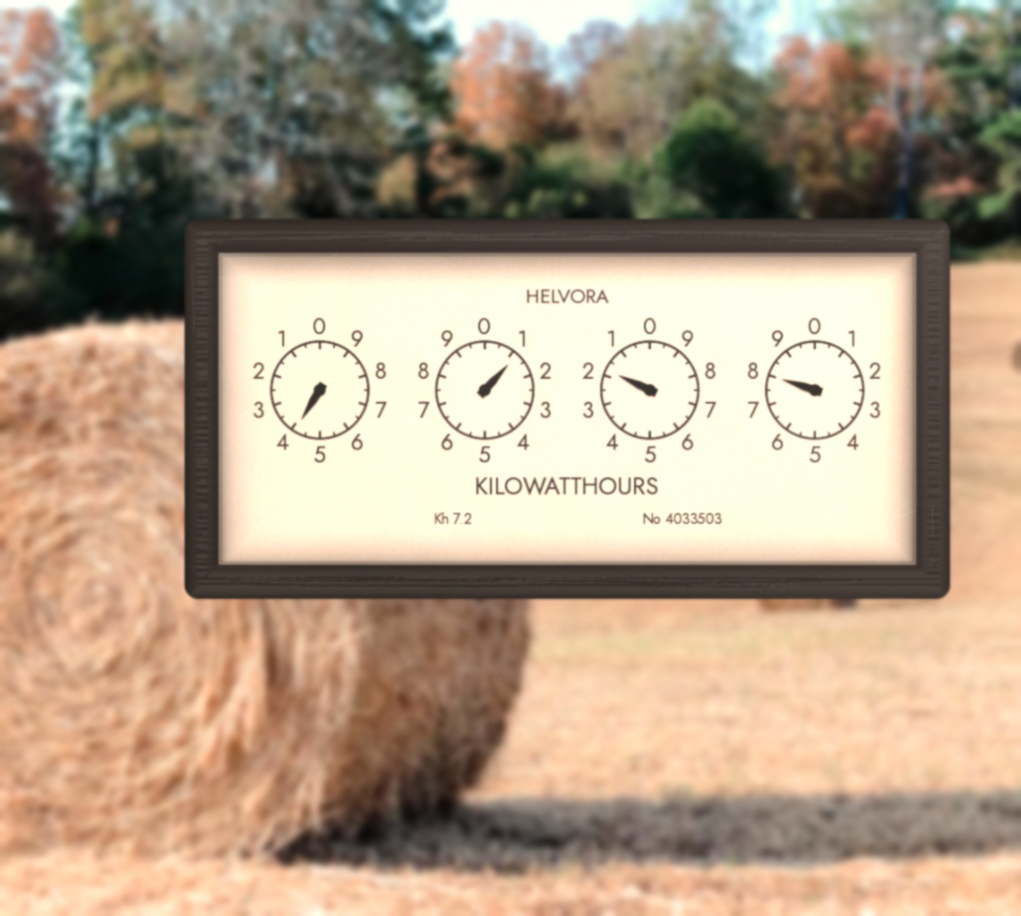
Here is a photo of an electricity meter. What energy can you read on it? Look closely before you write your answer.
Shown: 4118 kWh
